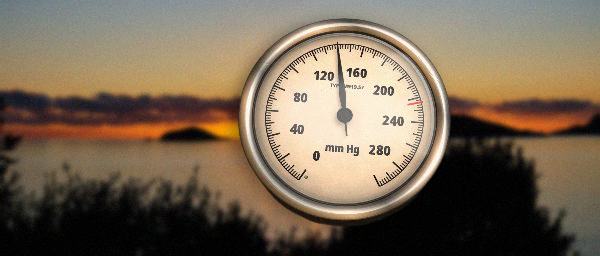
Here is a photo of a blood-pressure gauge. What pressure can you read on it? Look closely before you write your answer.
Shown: 140 mmHg
